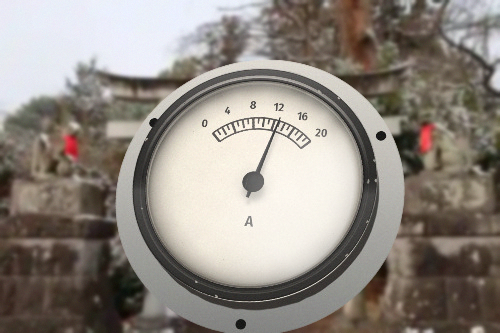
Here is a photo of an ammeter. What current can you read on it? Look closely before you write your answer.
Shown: 13 A
